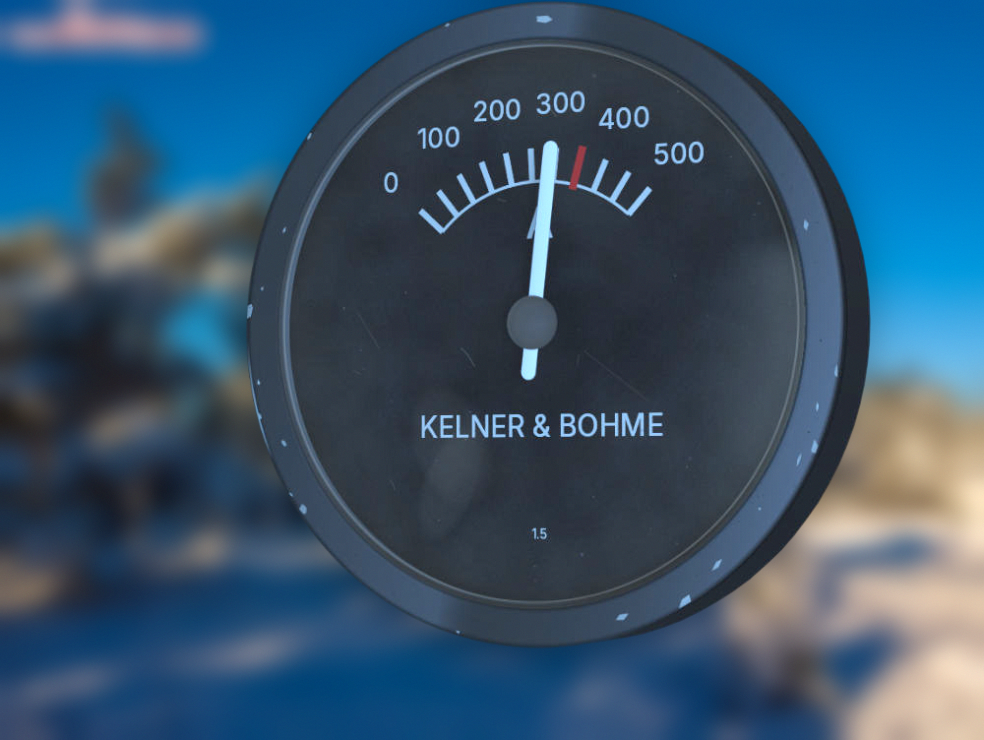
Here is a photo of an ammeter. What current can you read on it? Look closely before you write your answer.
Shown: 300 A
